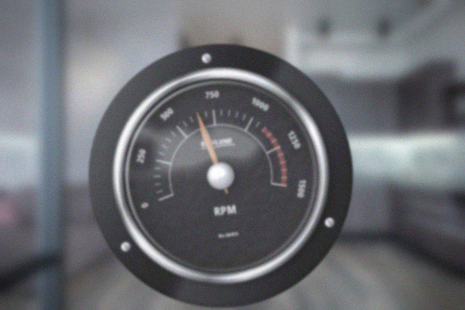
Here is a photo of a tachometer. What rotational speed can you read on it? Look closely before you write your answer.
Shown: 650 rpm
